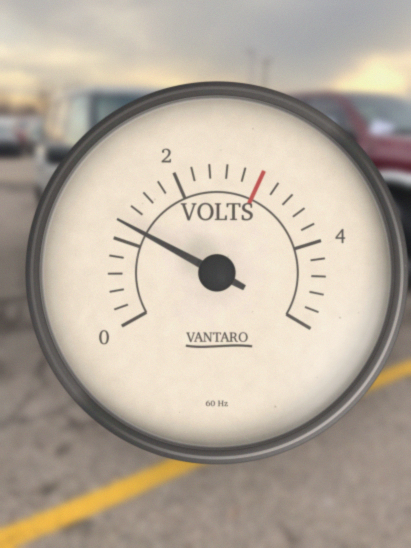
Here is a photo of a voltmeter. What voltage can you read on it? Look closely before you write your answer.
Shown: 1.2 V
